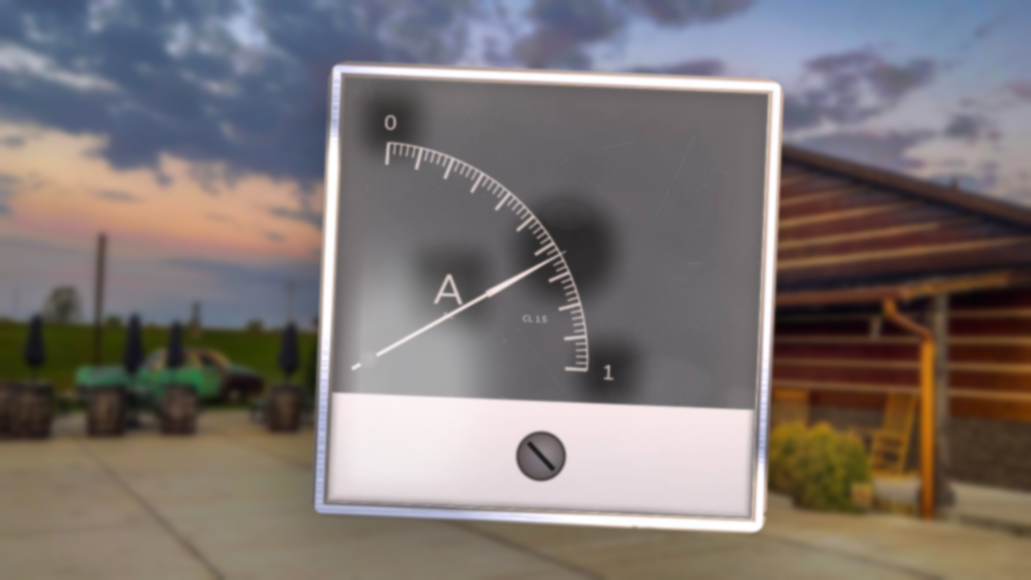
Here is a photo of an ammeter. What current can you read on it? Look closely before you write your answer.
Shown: 0.64 A
